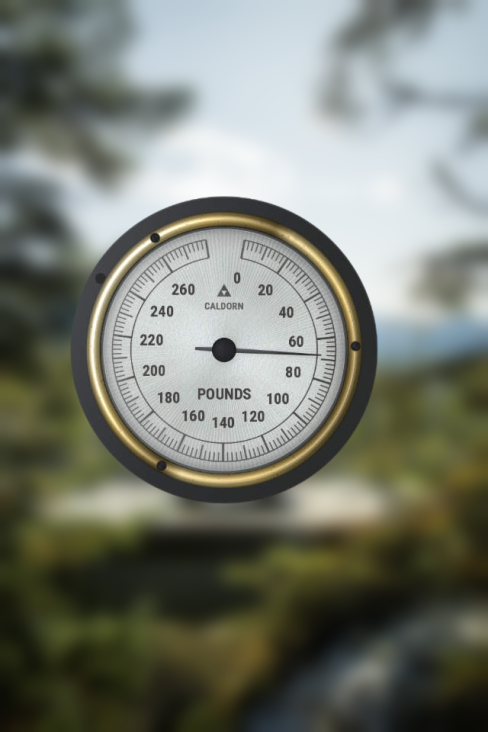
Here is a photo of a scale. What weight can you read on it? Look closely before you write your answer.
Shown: 68 lb
